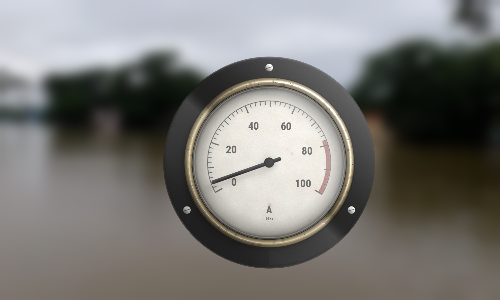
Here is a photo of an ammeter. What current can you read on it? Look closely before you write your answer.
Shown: 4 A
